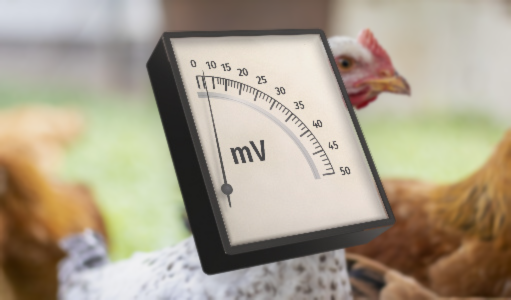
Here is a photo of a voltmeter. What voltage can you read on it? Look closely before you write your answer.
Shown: 5 mV
